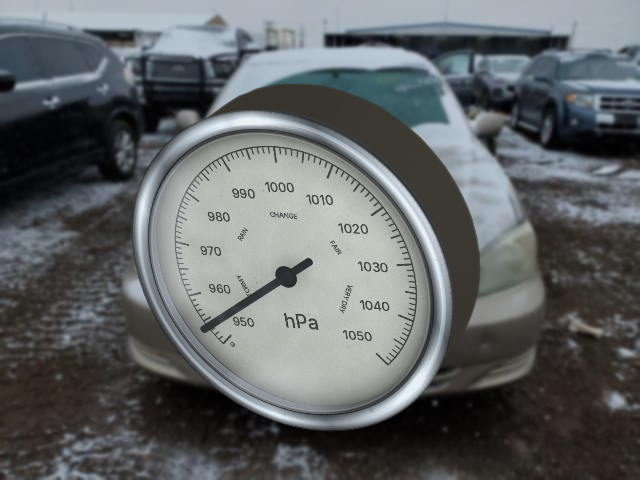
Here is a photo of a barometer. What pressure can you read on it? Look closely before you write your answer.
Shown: 954 hPa
